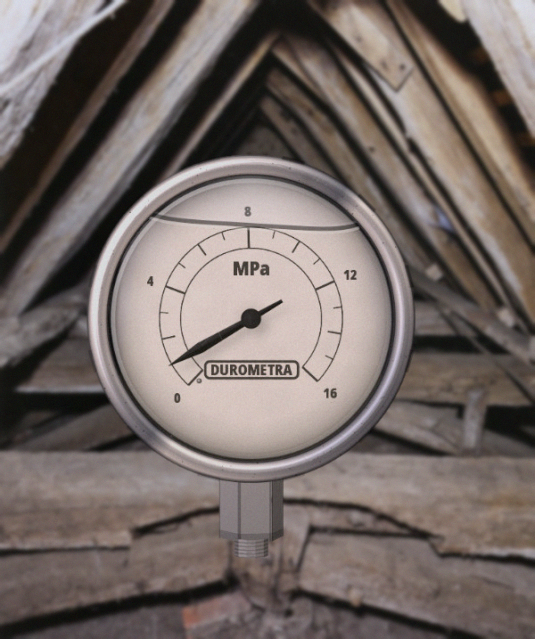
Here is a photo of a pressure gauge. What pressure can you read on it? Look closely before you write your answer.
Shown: 1 MPa
